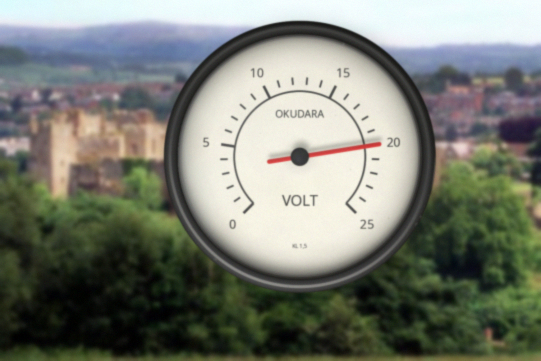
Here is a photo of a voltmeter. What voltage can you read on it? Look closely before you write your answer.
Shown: 20 V
